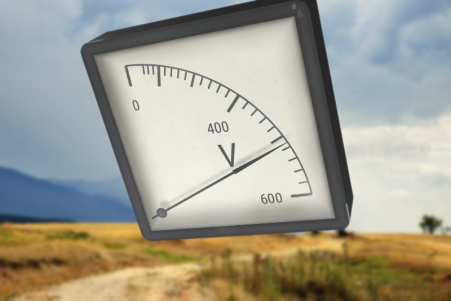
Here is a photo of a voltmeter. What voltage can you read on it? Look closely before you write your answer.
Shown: 510 V
